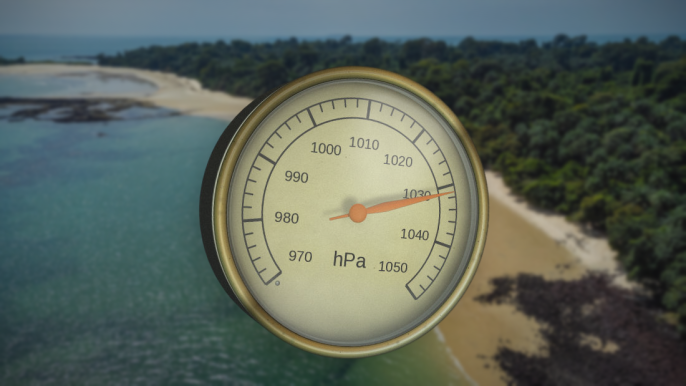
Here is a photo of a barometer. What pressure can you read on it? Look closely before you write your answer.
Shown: 1031 hPa
